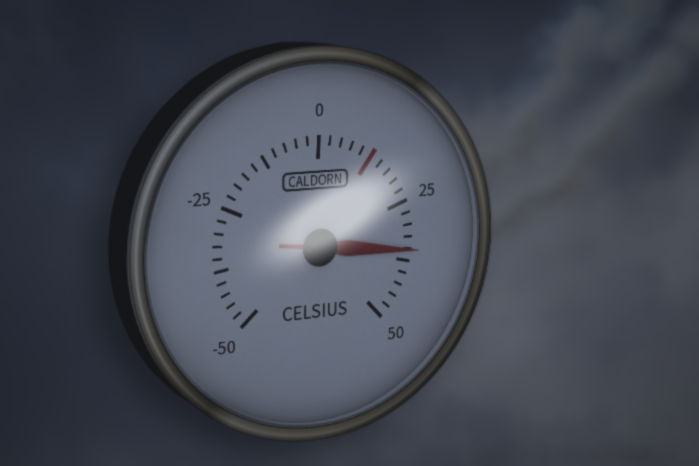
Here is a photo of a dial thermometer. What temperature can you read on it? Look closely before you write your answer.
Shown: 35 °C
